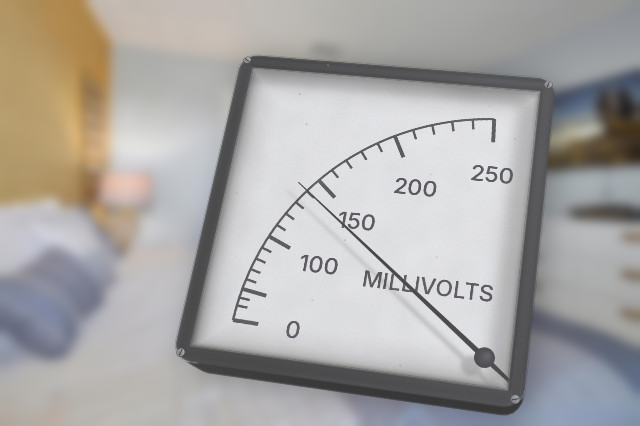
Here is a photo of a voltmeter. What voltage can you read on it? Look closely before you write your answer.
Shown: 140 mV
